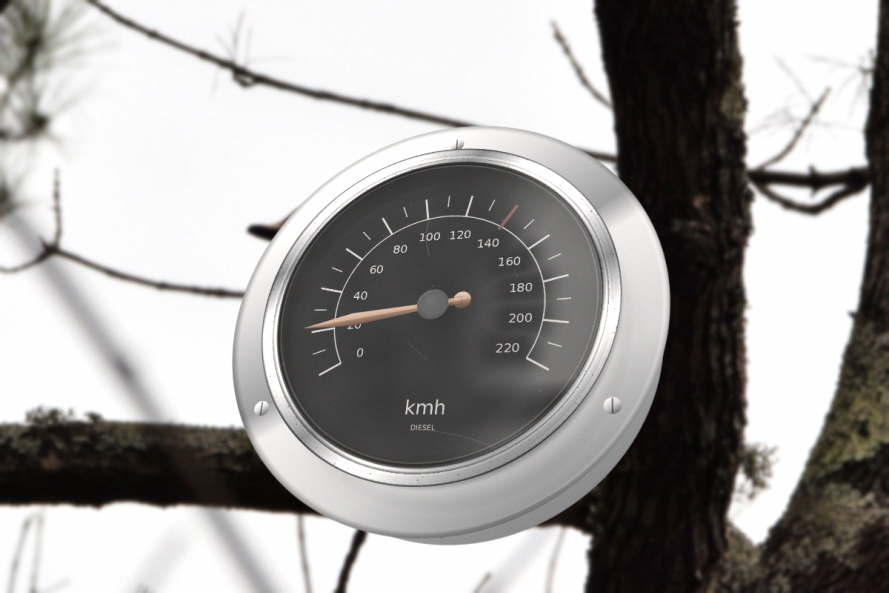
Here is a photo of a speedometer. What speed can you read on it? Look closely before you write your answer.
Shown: 20 km/h
